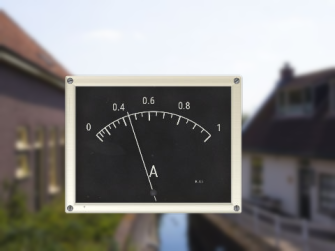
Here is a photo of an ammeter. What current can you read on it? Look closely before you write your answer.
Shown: 0.45 A
